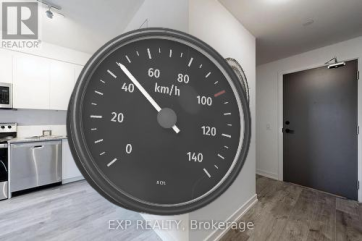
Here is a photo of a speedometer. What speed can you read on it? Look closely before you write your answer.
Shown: 45 km/h
